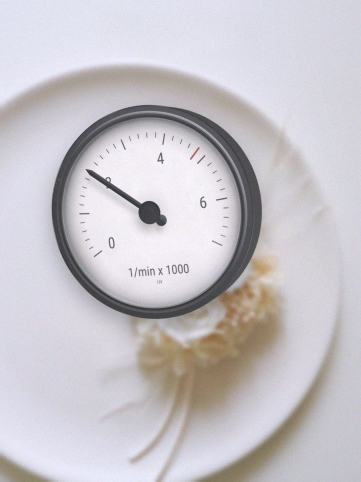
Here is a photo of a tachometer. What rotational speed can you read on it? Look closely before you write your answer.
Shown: 2000 rpm
